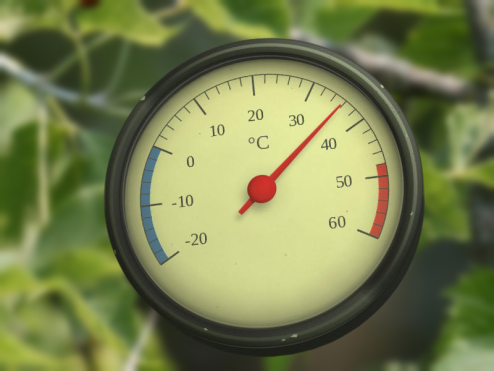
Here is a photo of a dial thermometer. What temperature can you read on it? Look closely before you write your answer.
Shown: 36 °C
